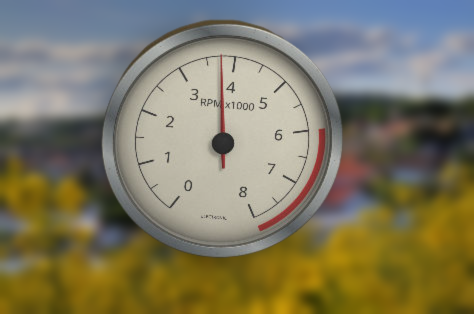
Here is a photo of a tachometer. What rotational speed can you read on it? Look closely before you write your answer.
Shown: 3750 rpm
